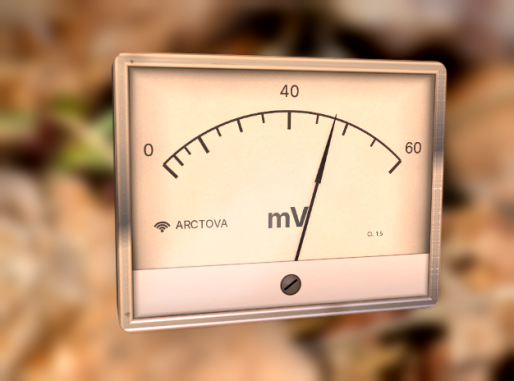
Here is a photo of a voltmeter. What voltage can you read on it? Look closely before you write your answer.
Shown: 47.5 mV
